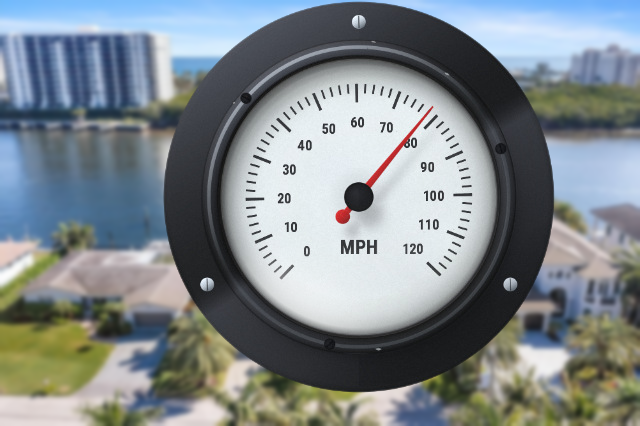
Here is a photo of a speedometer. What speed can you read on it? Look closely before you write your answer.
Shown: 78 mph
